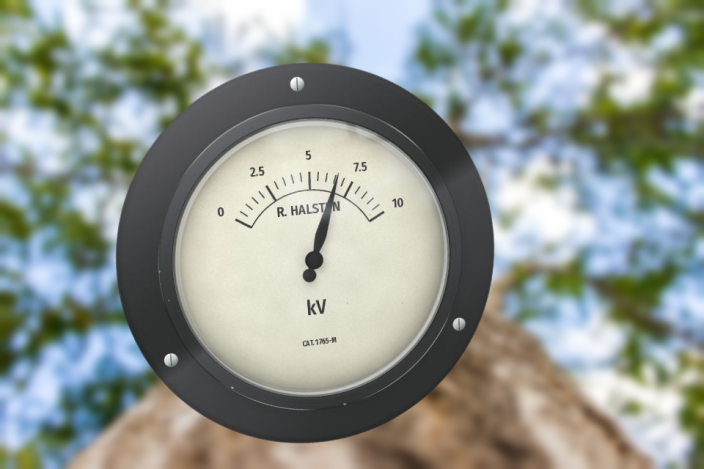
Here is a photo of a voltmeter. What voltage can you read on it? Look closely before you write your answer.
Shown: 6.5 kV
